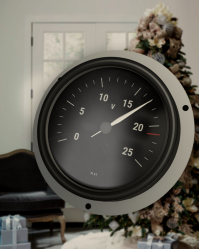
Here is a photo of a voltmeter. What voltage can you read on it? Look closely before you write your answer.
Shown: 17 V
